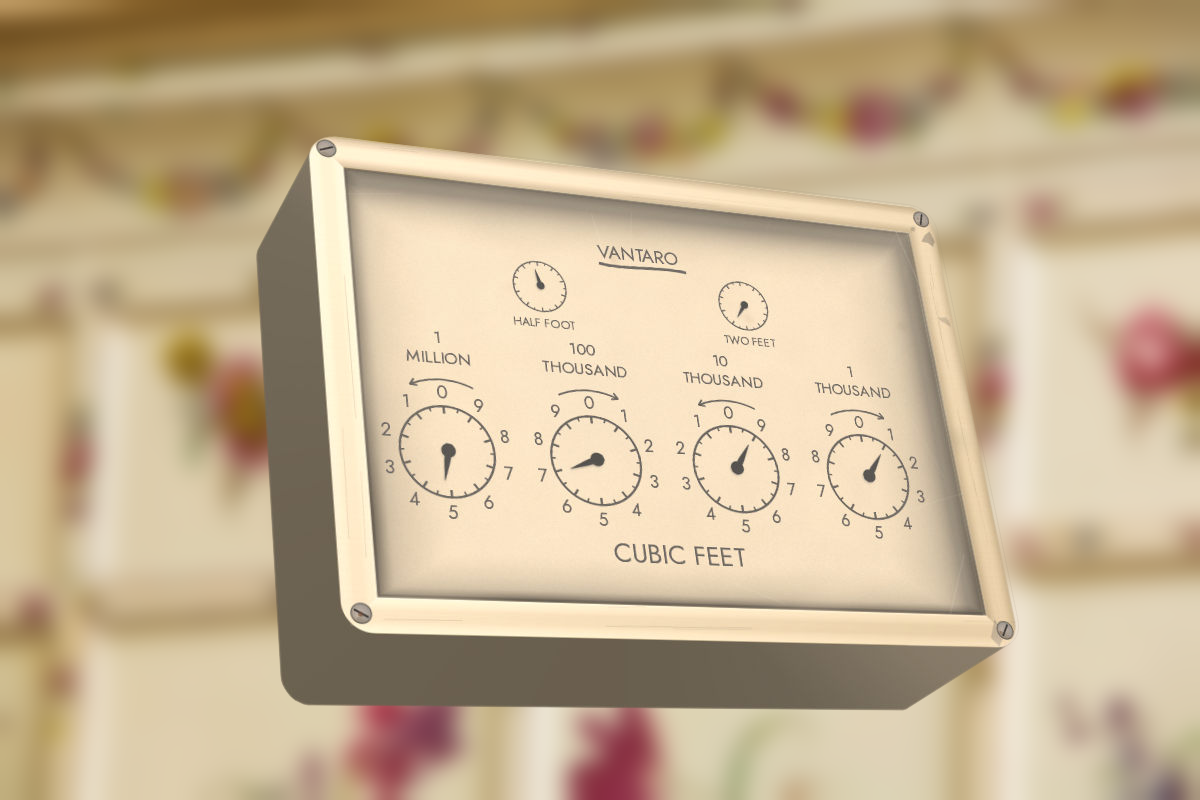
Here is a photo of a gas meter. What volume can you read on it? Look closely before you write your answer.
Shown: 469100 ft³
